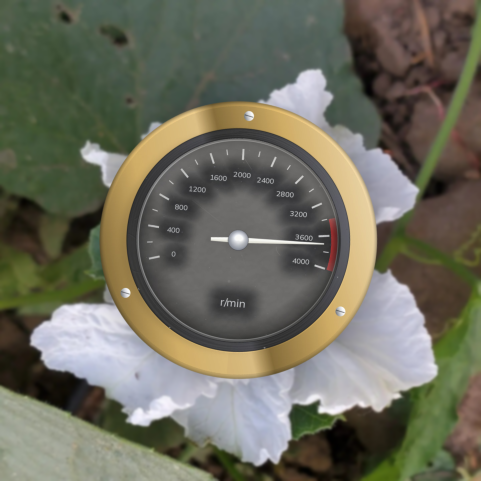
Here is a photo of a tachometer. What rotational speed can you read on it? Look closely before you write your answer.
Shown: 3700 rpm
